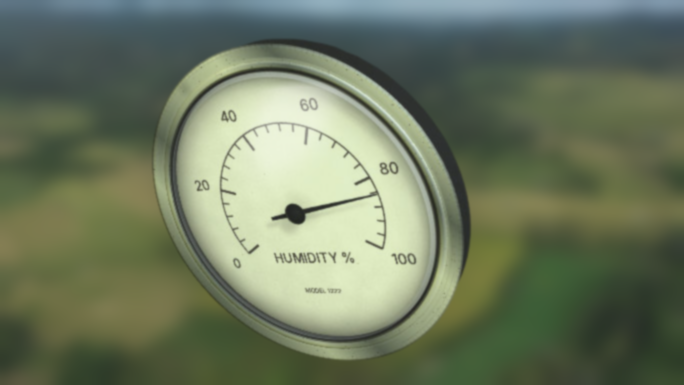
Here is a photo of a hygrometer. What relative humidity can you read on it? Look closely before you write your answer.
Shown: 84 %
